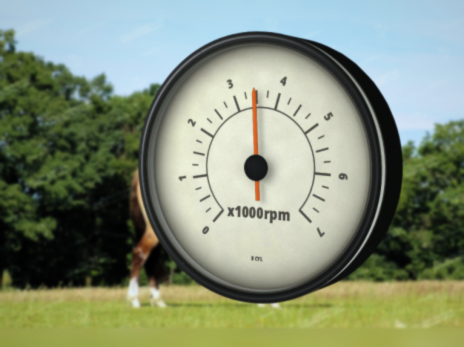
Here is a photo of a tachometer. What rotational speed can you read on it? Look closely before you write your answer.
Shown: 3500 rpm
